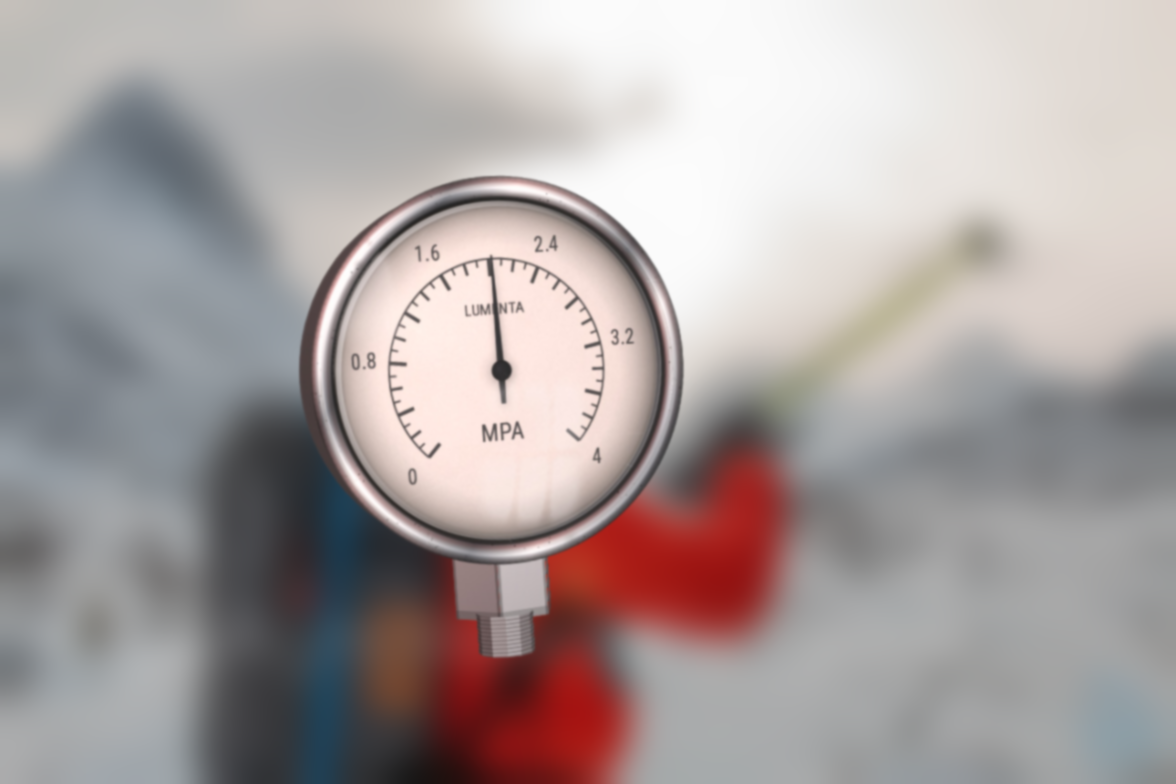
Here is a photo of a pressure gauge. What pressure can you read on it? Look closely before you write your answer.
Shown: 2 MPa
